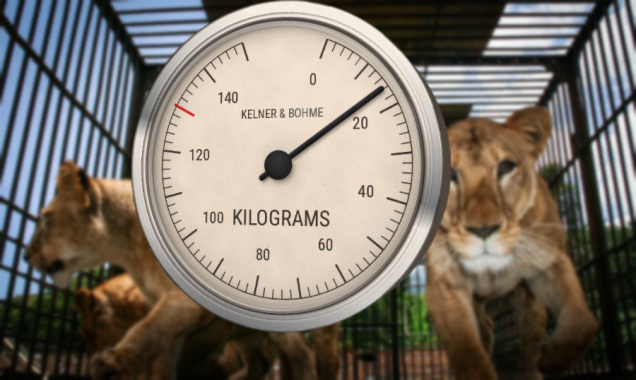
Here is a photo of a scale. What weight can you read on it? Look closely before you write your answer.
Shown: 16 kg
